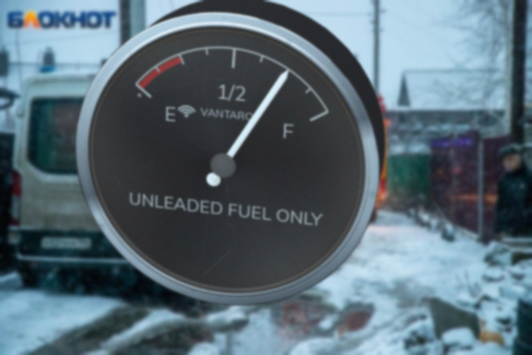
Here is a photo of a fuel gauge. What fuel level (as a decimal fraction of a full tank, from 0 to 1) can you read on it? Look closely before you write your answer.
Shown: 0.75
